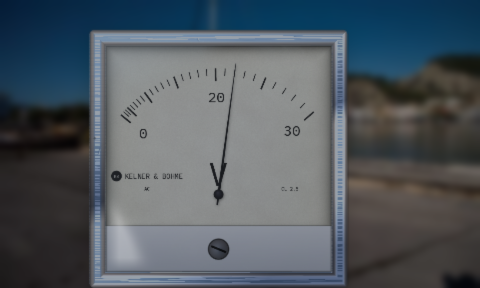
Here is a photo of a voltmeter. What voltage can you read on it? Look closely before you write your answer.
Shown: 22 V
